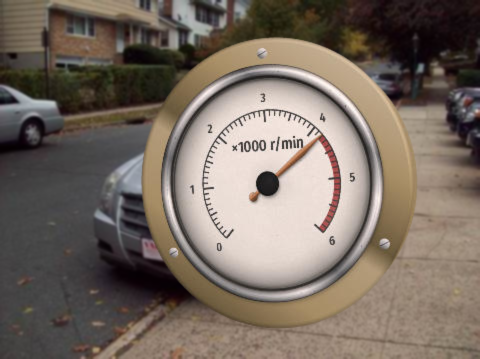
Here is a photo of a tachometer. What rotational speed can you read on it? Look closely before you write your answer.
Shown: 4200 rpm
